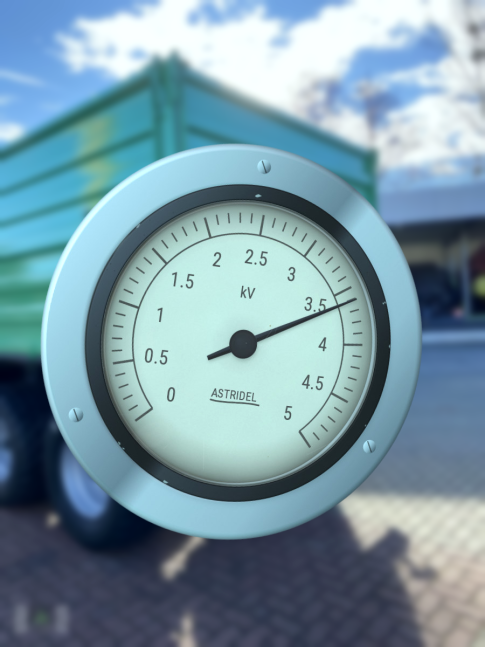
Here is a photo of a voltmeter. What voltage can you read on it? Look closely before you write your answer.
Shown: 3.6 kV
